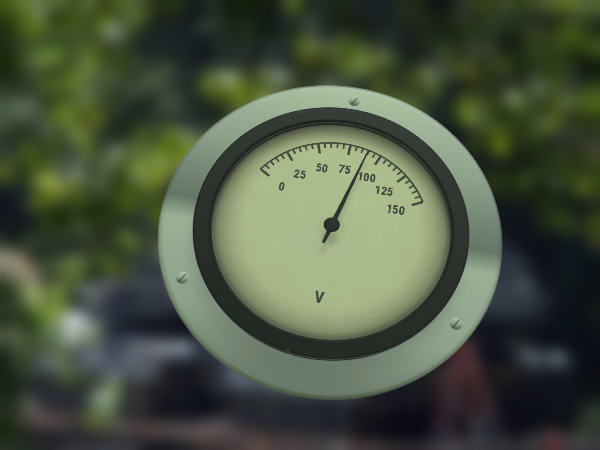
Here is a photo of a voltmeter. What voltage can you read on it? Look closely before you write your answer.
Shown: 90 V
